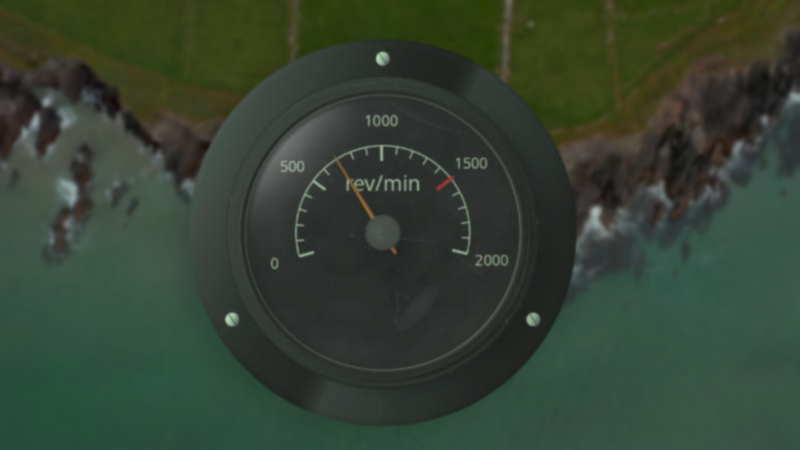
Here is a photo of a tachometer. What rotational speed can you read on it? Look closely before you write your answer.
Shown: 700 rpm
